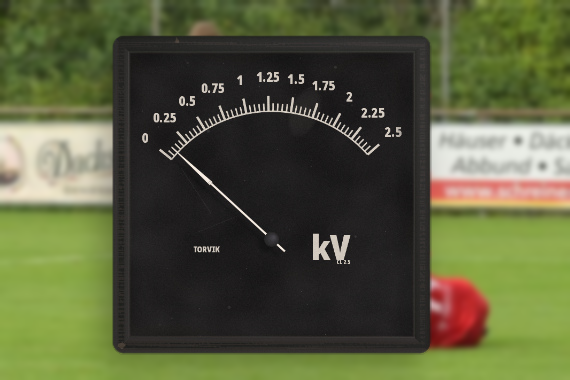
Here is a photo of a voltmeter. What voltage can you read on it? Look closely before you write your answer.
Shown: 0.1 kV
